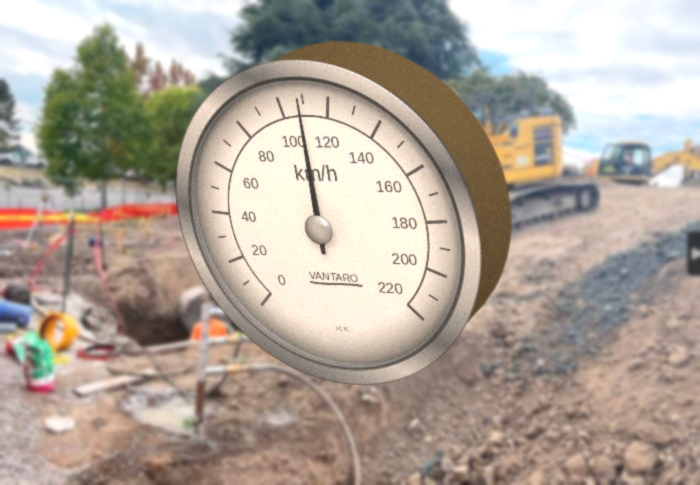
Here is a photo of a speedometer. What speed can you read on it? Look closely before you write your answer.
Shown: 110 km/h
